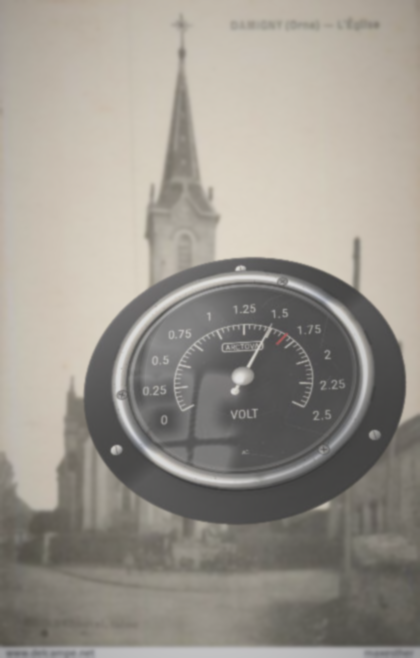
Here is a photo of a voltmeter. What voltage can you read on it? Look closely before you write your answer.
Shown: 1.5 V
